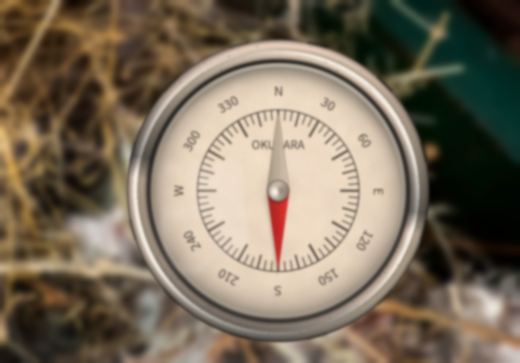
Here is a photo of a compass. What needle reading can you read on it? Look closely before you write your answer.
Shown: 180 °
